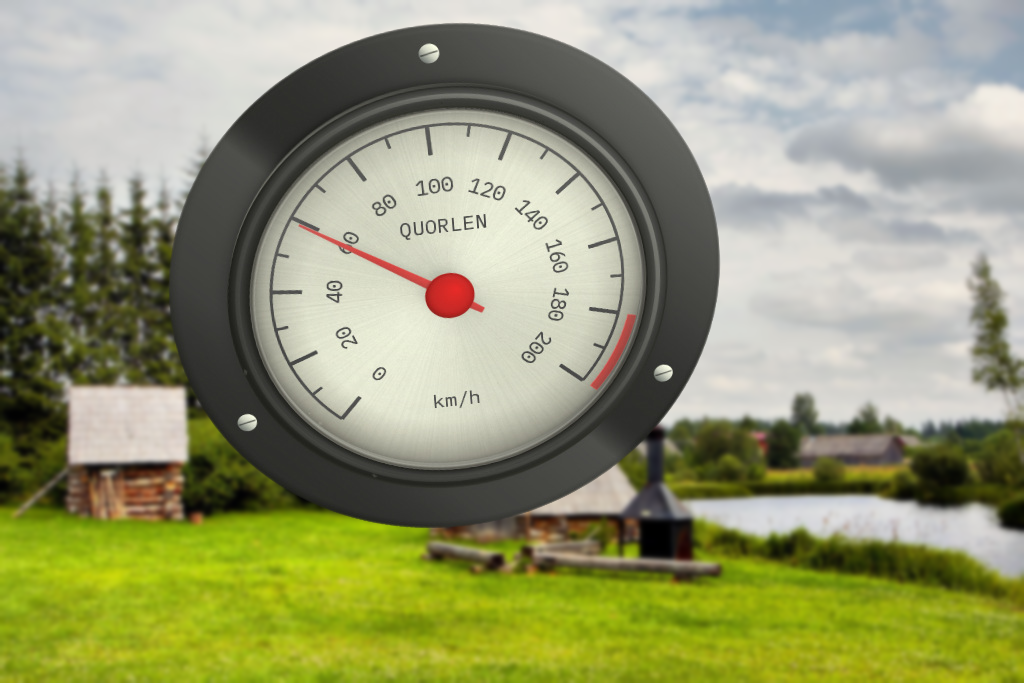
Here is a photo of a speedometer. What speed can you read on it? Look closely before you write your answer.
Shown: 60 km/h
